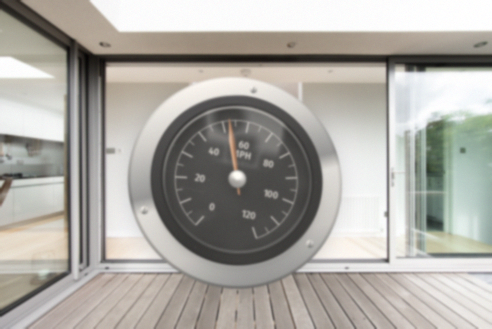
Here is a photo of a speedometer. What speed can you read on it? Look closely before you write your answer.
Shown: 52.5 mph
